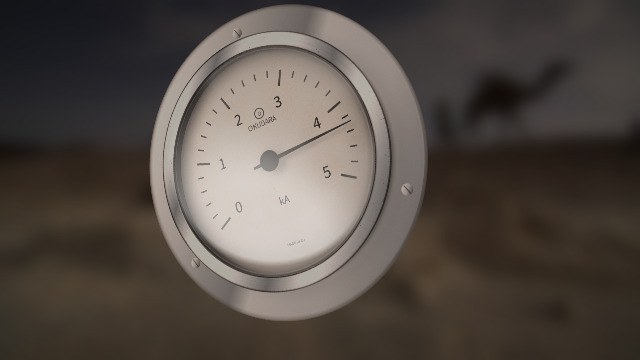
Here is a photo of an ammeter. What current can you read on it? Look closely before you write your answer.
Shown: 4.3 kA
